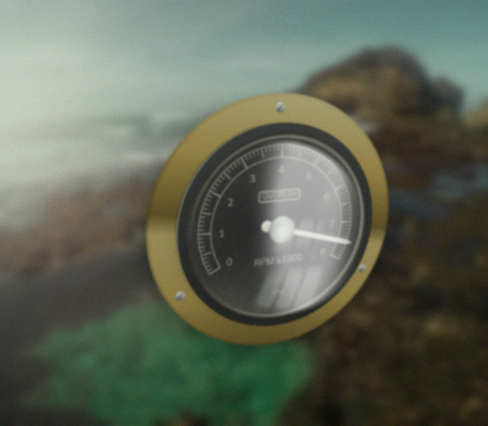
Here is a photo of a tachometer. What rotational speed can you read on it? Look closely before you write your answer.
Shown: 7500 rpm
